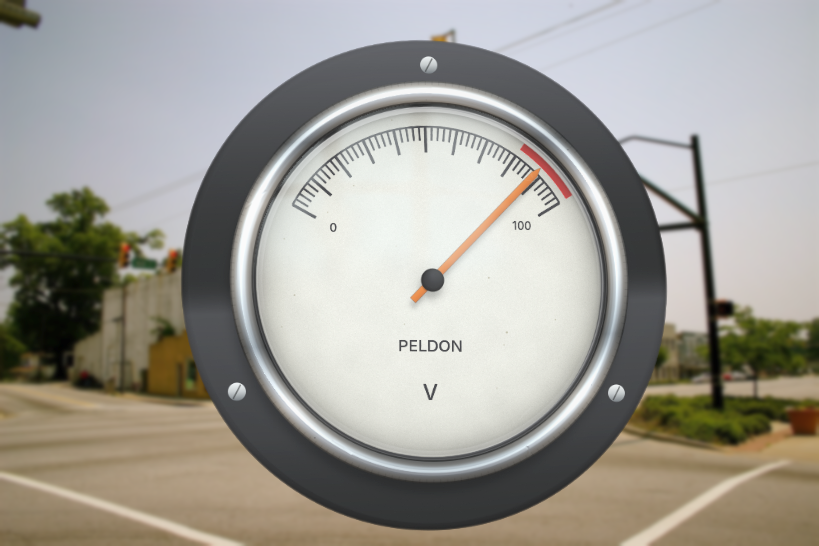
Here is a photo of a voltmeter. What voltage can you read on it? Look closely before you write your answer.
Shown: 88 V
